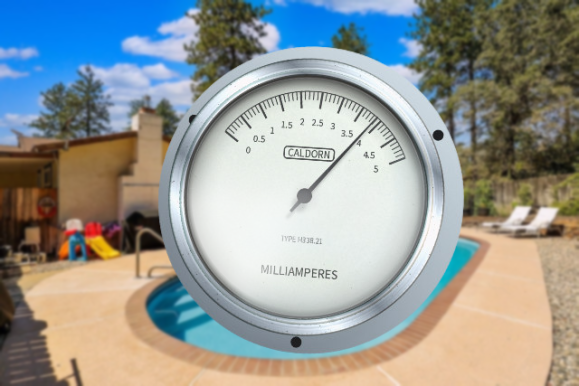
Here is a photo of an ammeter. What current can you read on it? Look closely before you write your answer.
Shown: 3.9 mA
